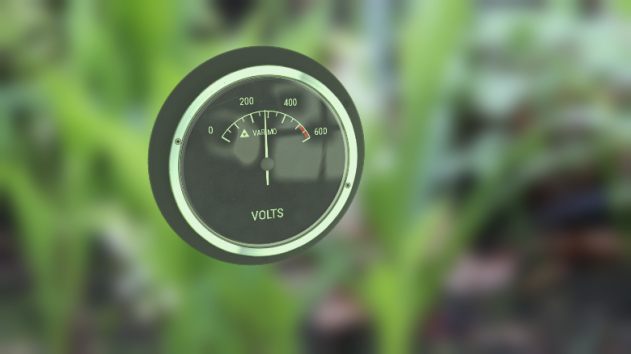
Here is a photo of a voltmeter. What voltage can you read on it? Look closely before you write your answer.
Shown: 275 V
